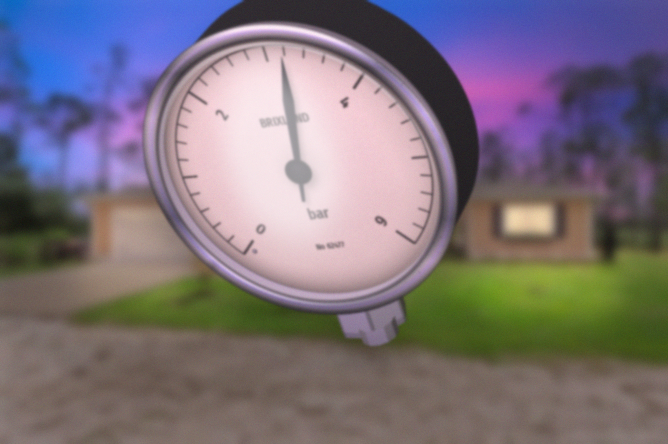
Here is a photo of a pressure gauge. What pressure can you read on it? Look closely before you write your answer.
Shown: 3.2 bar
